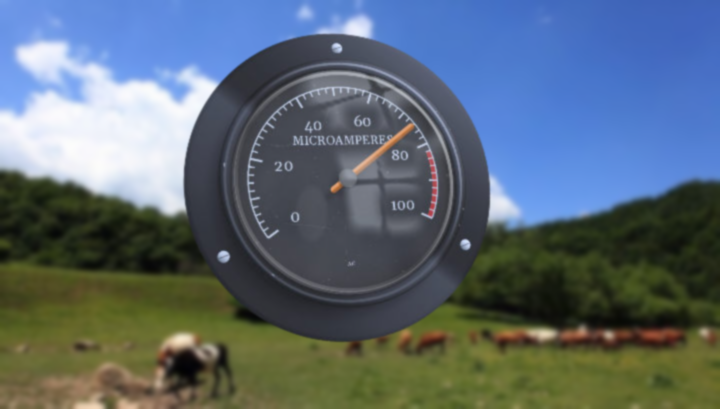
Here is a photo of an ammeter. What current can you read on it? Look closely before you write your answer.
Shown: 74 µA
